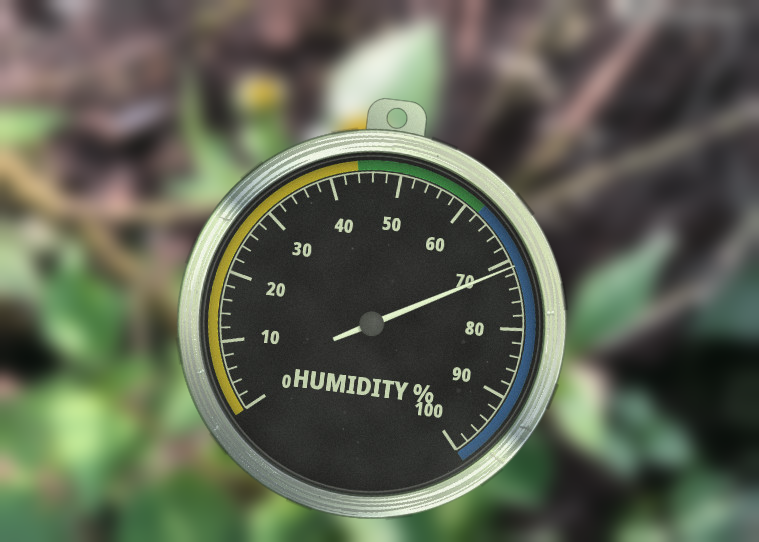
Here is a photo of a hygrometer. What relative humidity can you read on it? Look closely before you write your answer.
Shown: 71 %
